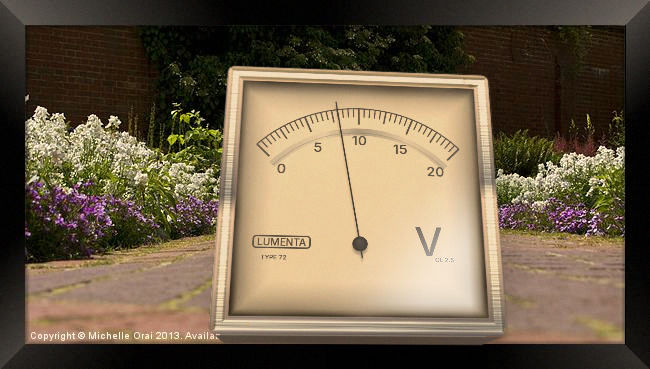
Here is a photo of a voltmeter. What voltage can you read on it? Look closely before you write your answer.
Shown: 8 V
